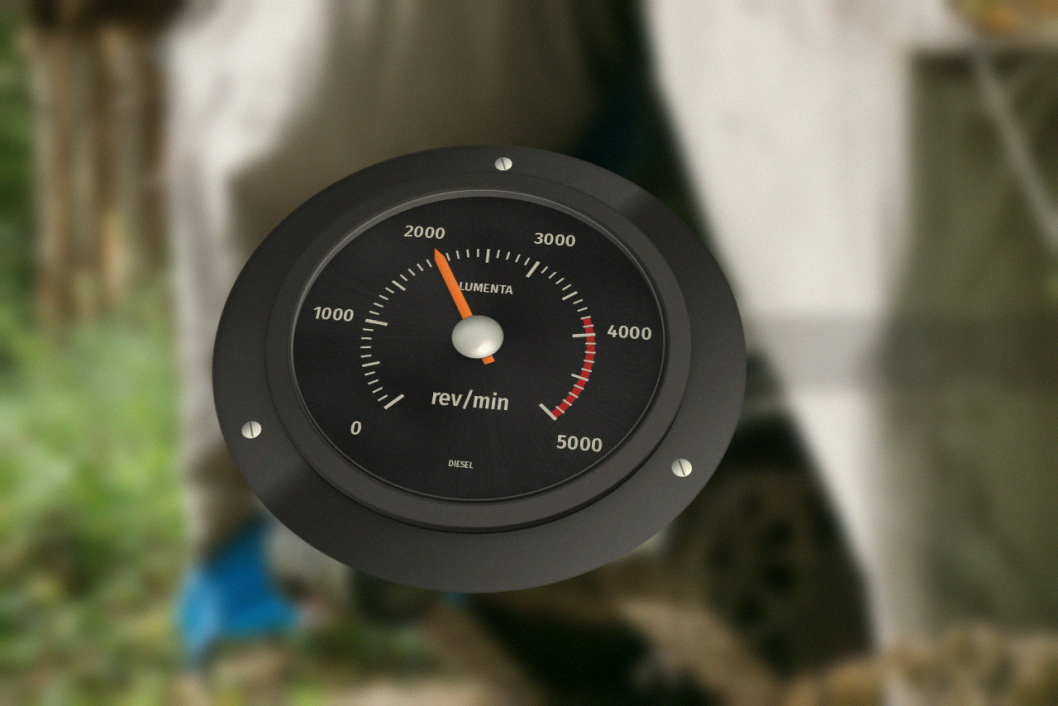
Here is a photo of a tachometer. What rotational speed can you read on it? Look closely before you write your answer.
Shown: 2000 rpm
